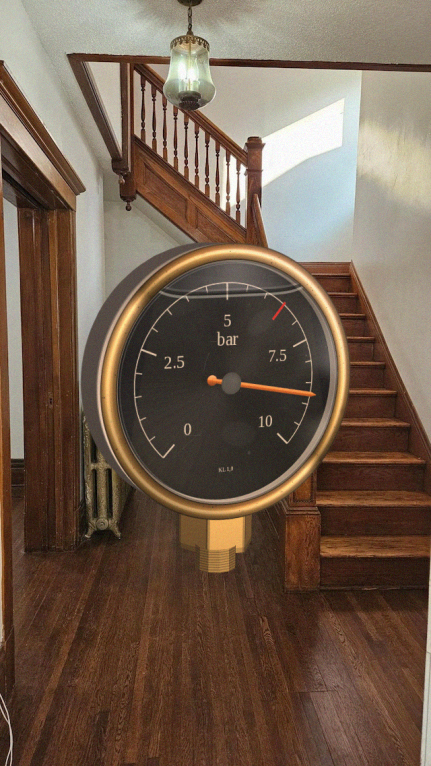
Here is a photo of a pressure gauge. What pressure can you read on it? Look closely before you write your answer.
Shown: 8.75 bar
